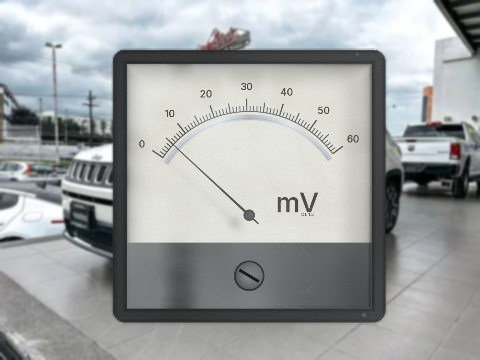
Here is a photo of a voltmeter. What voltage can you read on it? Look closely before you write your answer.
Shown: 5 mV
